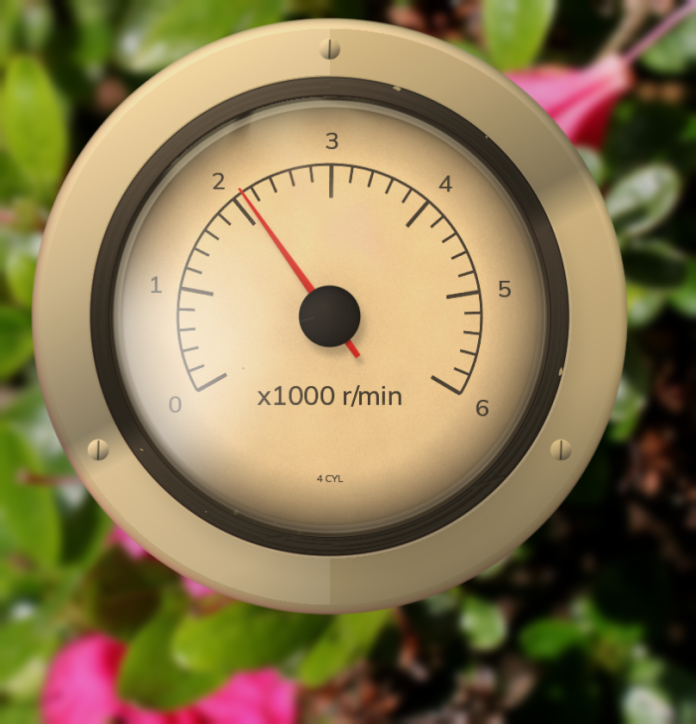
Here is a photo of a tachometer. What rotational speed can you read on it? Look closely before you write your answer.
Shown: 2100 rpm
